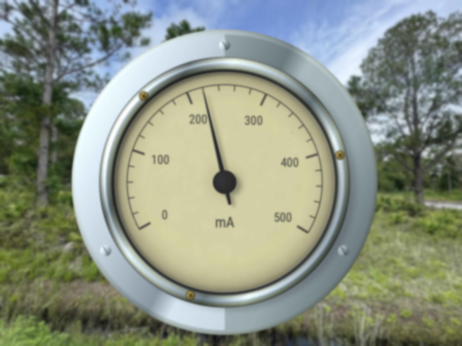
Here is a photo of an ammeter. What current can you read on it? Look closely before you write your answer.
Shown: 220 mA
